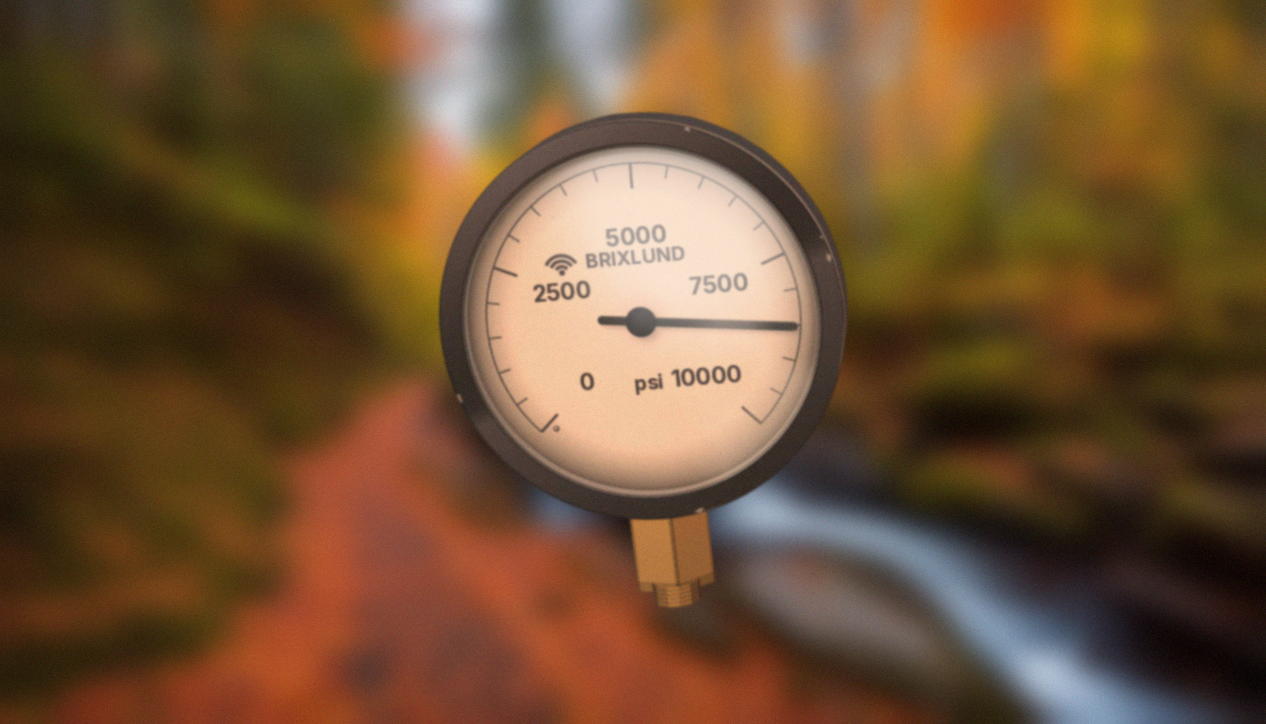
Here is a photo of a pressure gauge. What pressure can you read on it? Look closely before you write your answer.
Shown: 8500 psi
